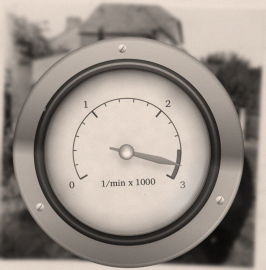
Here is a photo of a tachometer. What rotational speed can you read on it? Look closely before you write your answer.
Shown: 2800 rpm
